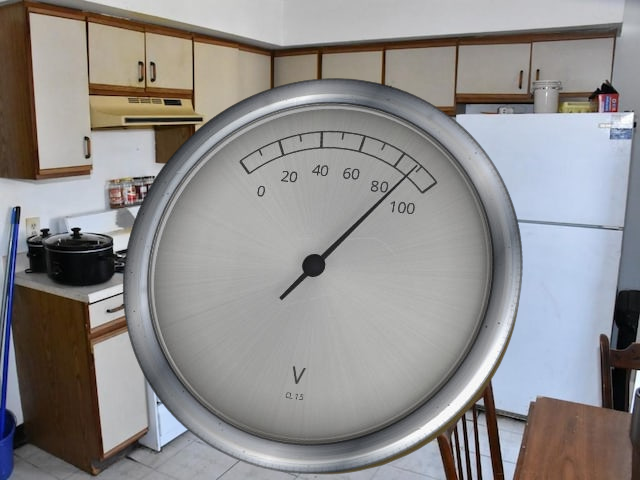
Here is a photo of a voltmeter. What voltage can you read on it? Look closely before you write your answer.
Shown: 90 V
